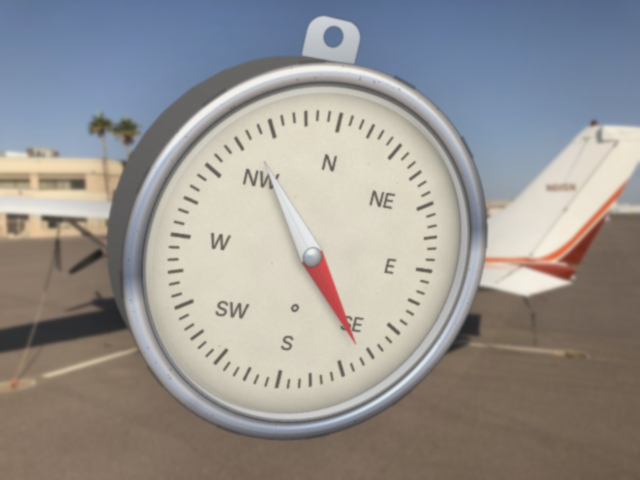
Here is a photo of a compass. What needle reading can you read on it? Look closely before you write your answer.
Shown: 140 °
